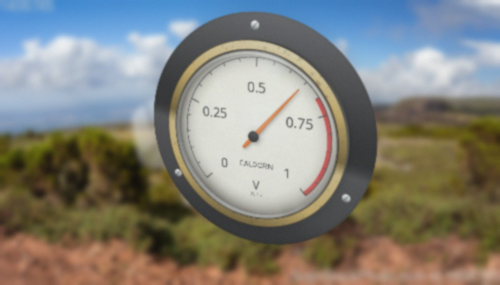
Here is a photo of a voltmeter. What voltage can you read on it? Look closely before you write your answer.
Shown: 0.65 V
